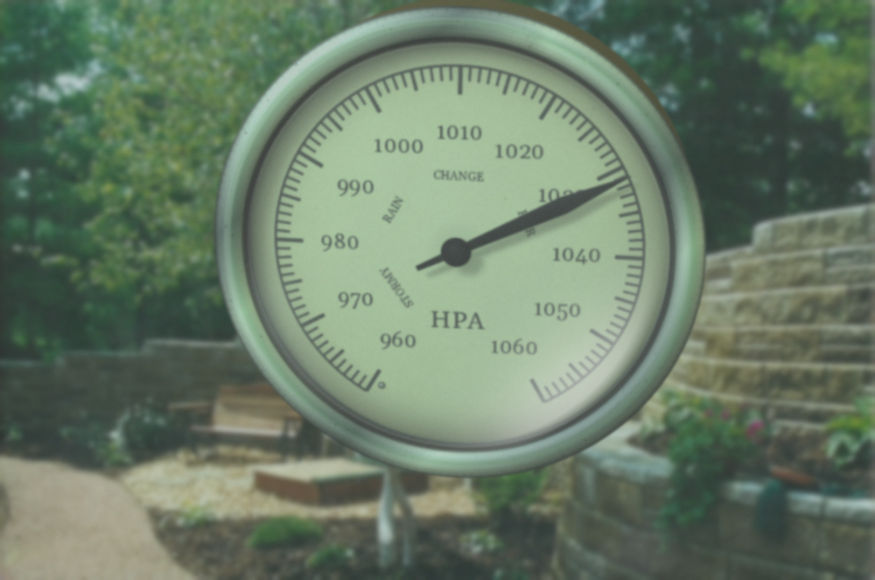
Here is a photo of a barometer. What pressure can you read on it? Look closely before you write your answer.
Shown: 1031 hPa
